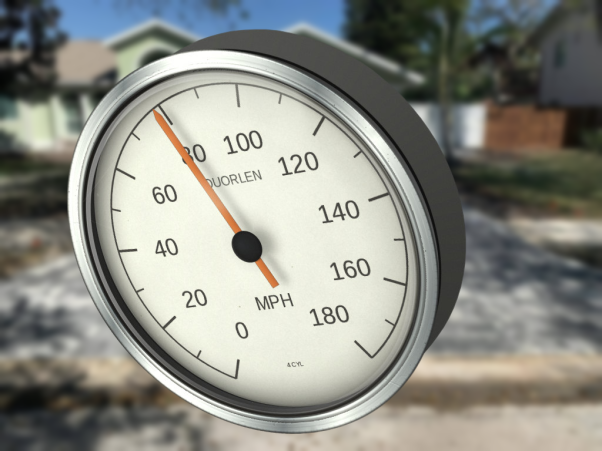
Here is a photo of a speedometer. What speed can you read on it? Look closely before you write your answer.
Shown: 80 mph
